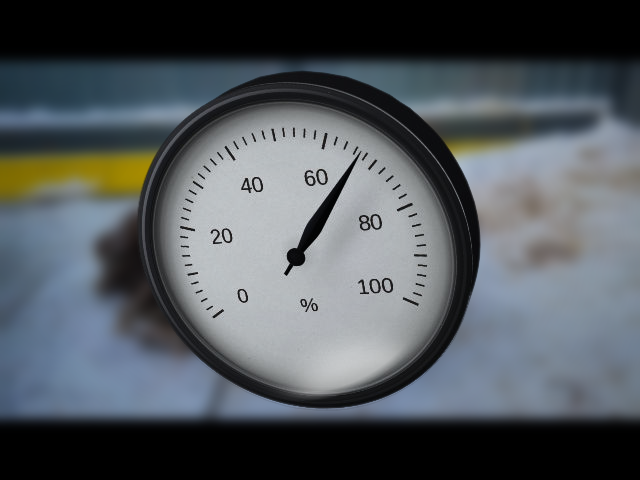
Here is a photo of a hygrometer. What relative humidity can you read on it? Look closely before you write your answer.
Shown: 67 %
